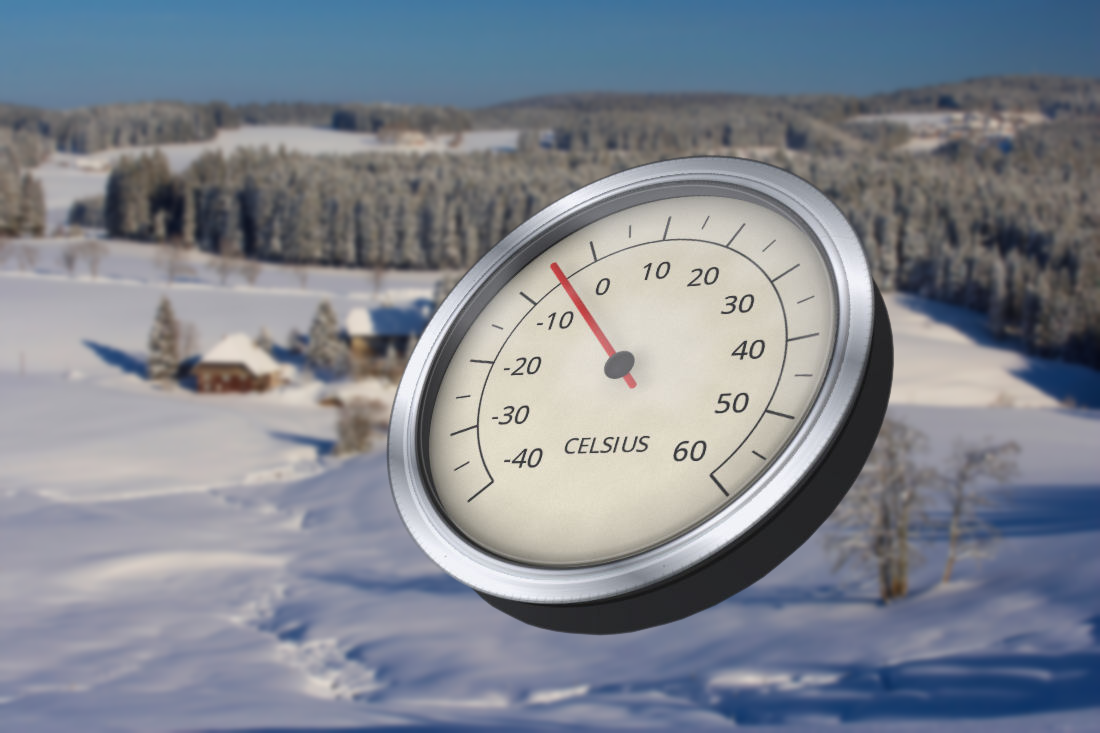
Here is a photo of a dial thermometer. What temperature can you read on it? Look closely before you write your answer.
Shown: -5 °C
